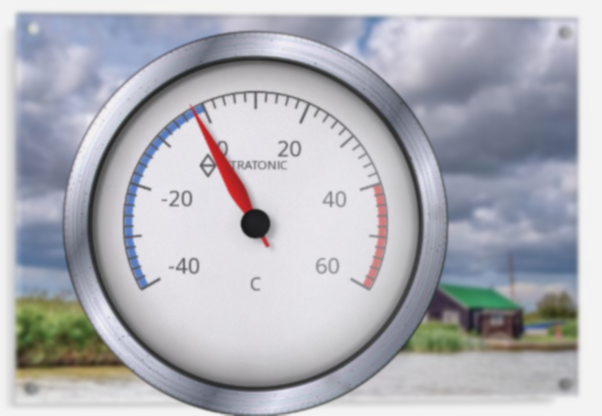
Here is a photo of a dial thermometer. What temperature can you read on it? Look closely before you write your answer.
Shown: -2 °C
